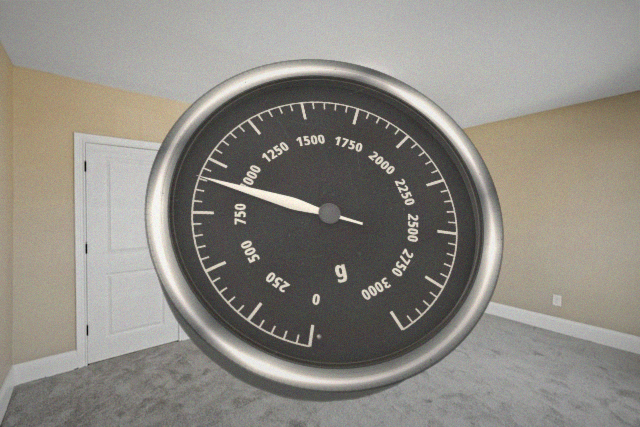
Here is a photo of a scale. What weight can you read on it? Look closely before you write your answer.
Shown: 900 g
